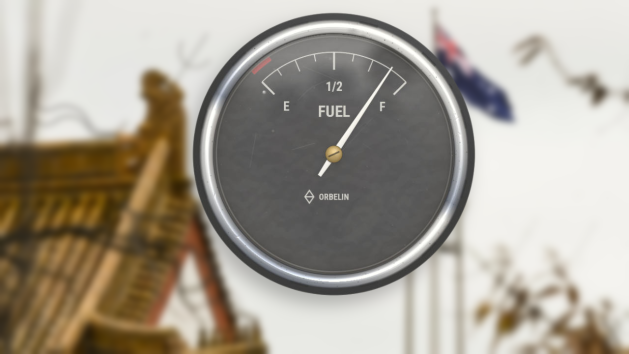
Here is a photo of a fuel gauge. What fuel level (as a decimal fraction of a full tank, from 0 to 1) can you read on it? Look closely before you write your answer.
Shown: 0.875
